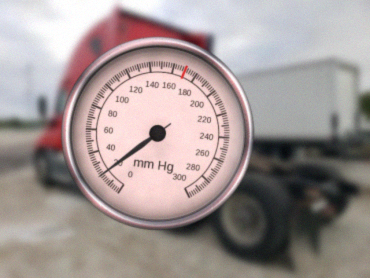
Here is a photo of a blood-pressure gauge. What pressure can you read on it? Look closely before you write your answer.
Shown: 20 mmHg
